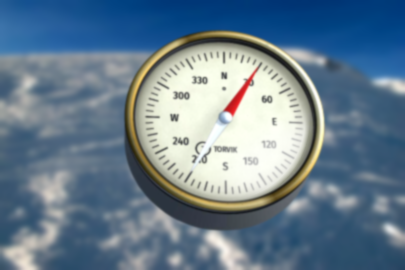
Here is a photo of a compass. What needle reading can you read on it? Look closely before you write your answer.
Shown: 30 °
